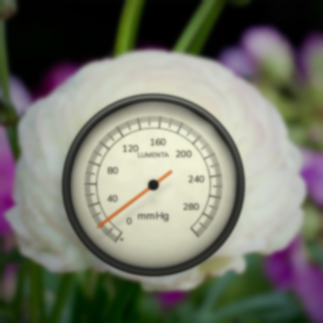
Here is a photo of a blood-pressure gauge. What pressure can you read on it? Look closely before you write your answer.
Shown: 20 mmHg
